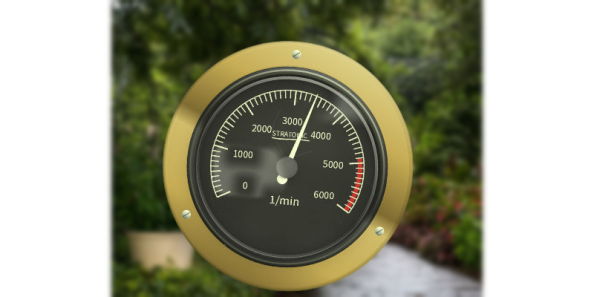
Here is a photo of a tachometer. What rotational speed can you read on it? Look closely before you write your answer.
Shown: 3400 rpm
